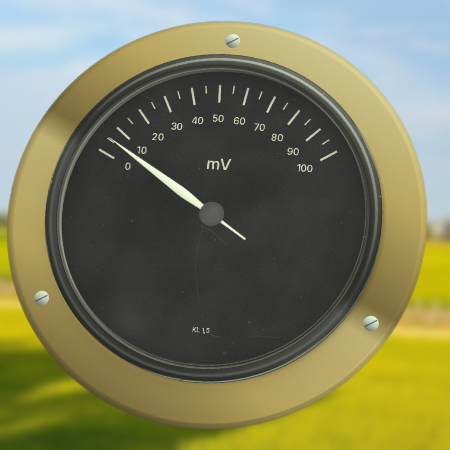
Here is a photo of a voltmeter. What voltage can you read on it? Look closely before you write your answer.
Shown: 5 mV
